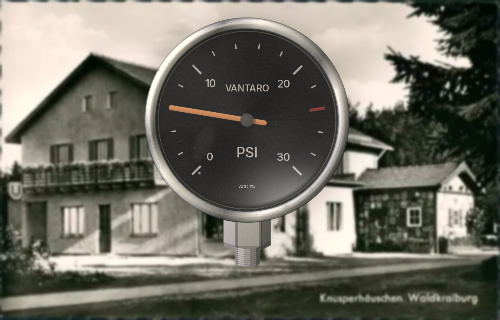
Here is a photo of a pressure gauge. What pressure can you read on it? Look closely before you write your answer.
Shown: 6 psi
